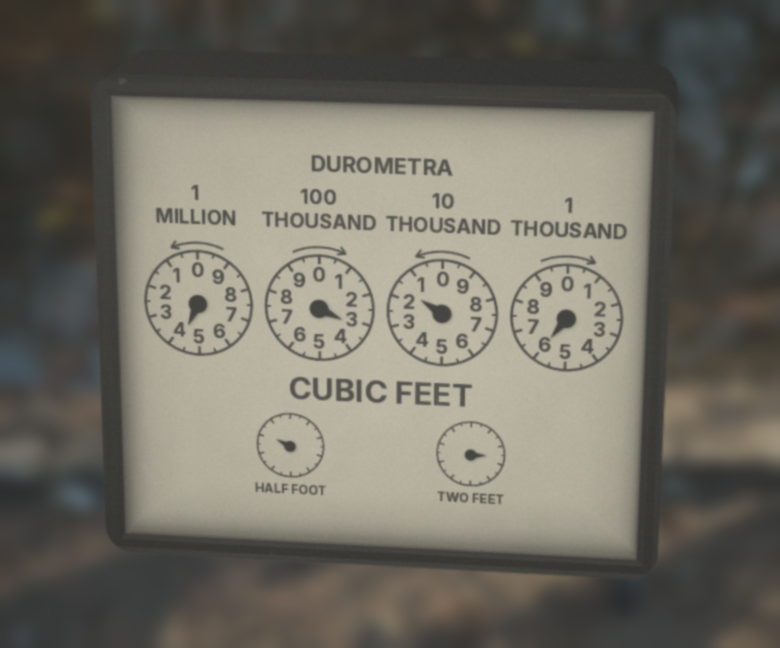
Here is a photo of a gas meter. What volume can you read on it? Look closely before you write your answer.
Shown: 431600 ft³
